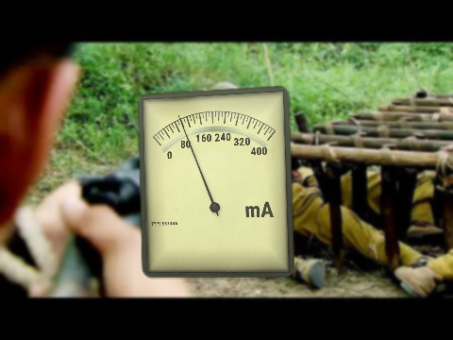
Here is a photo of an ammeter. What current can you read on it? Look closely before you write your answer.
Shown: 100 mA
